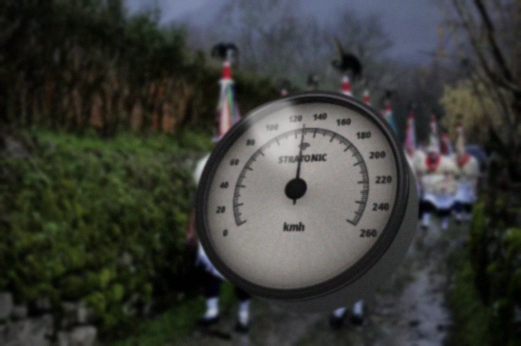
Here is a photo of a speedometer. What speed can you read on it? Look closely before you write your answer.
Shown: 130 km/h
